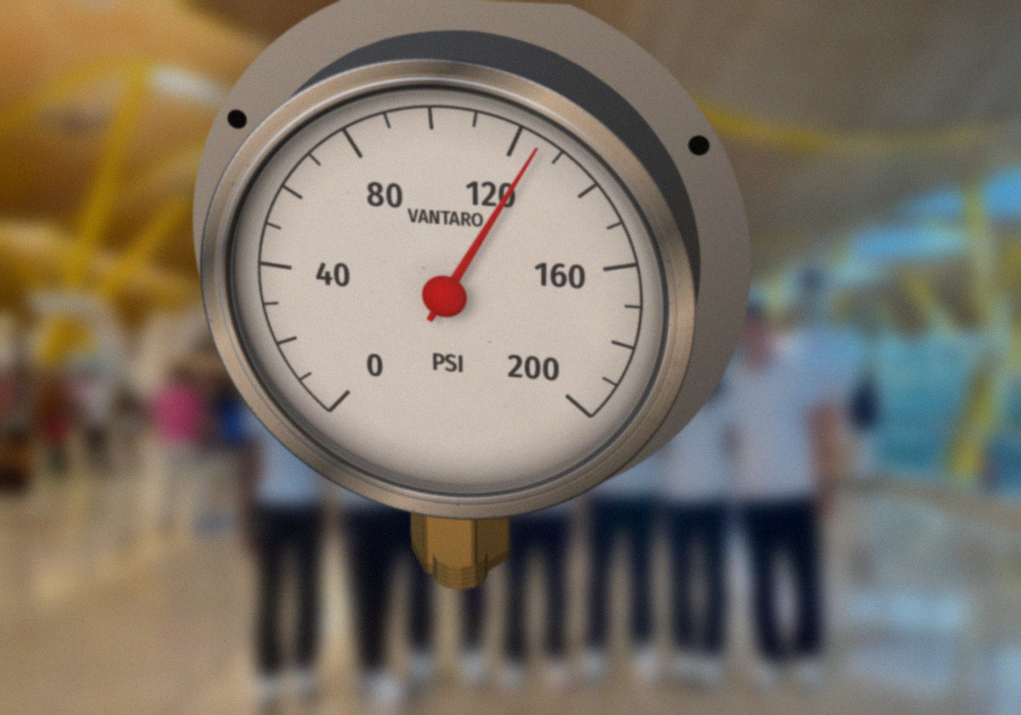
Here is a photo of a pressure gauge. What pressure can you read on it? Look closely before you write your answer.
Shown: 125 psi
